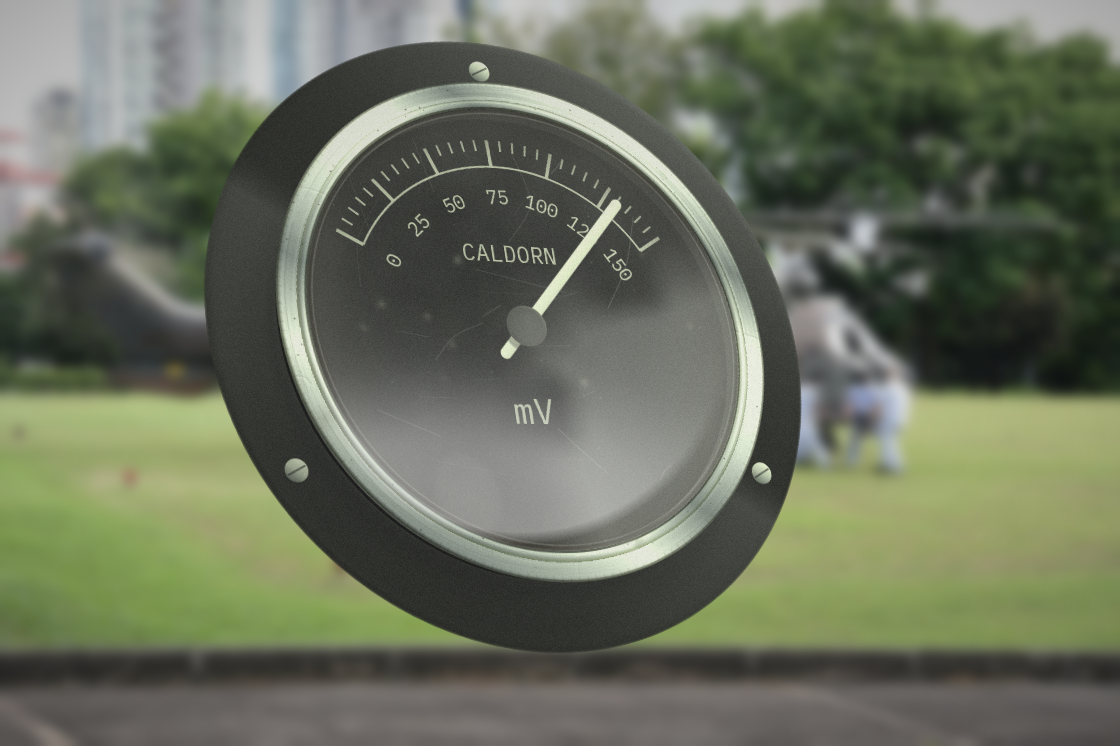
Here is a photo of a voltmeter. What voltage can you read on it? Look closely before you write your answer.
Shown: 130 mV
